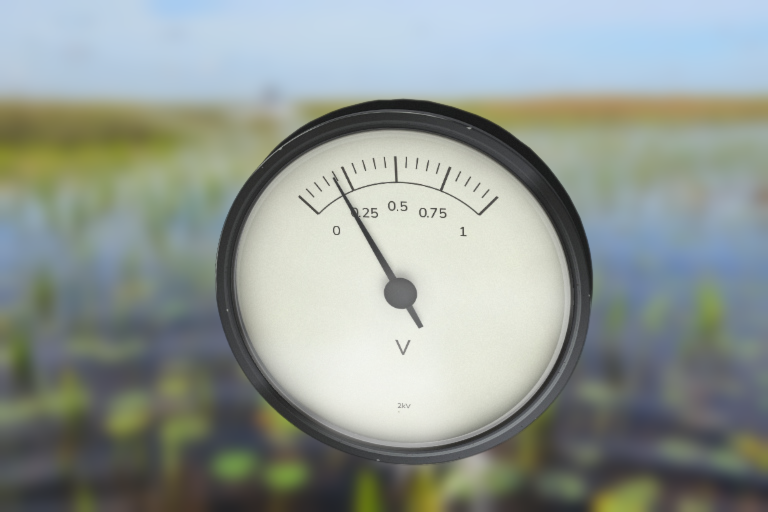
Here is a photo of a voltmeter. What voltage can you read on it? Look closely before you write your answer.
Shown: 0.2 V
